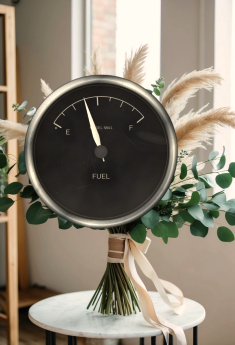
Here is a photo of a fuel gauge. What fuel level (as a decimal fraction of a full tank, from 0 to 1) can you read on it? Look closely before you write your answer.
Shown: 0.375
